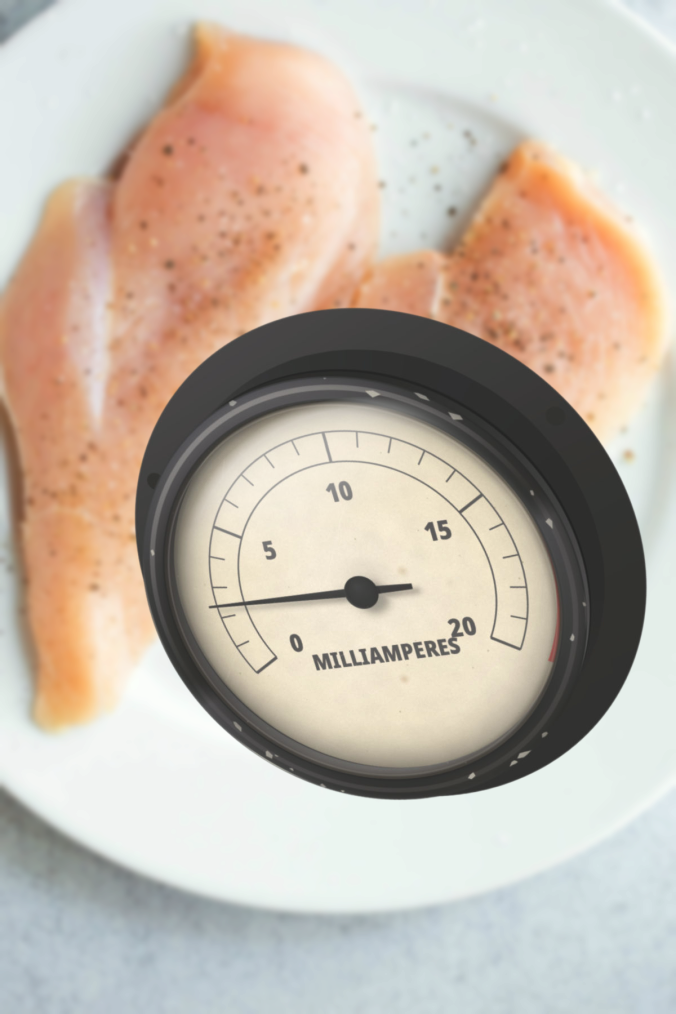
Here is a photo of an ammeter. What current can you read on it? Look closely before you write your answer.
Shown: 2.5 mA
